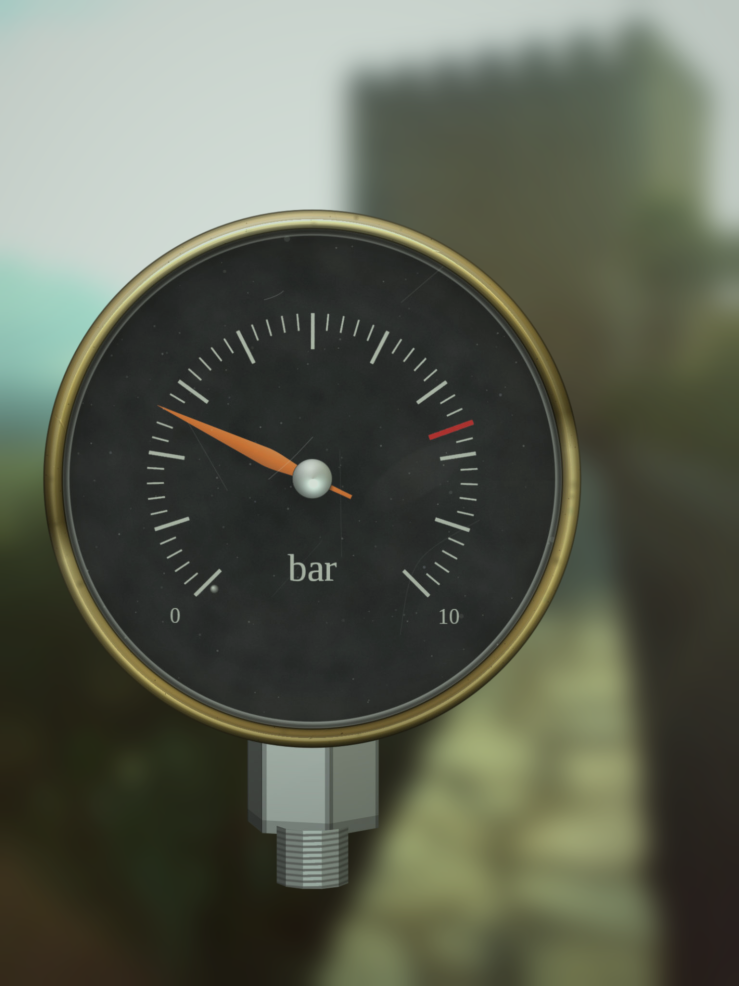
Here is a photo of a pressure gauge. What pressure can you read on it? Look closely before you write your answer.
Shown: 2.6 bar
